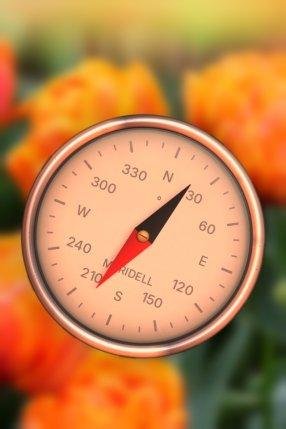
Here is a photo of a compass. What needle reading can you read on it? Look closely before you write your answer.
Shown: 200 °
